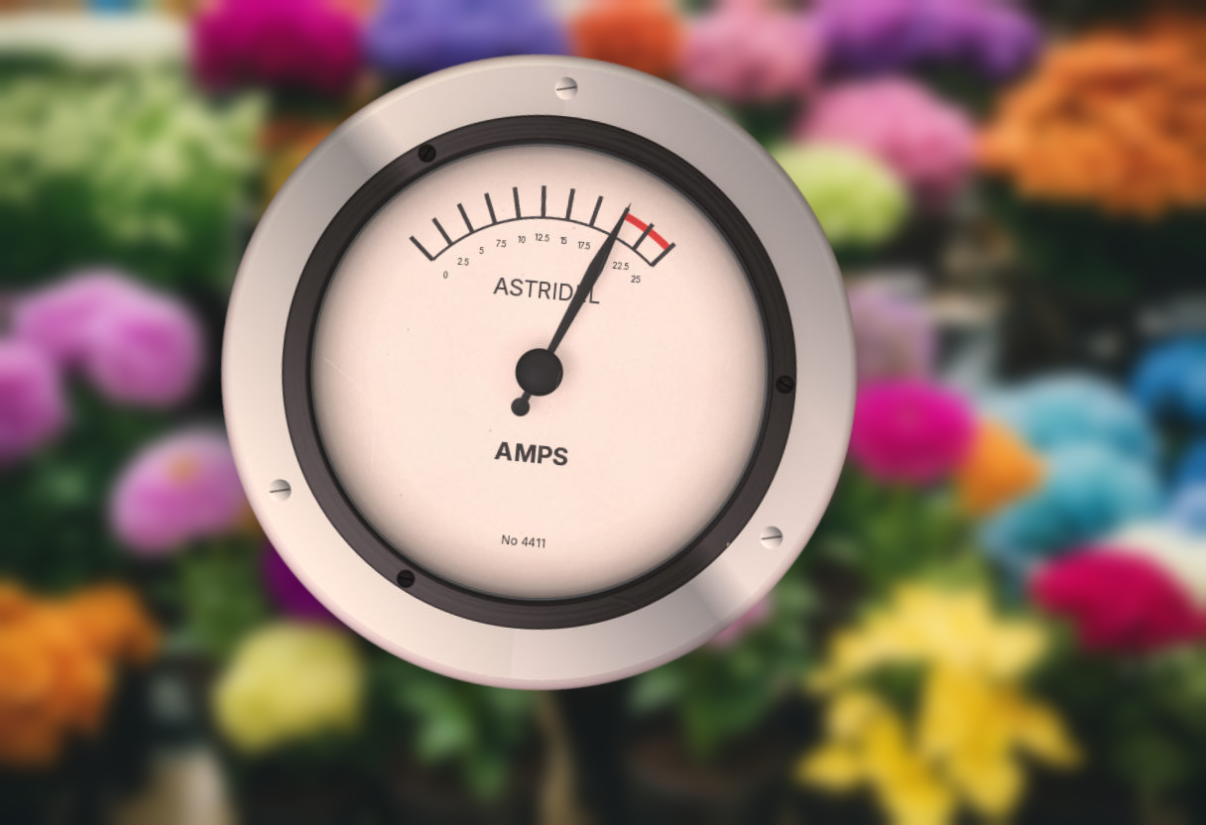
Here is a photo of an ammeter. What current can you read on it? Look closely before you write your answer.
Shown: 20 A
